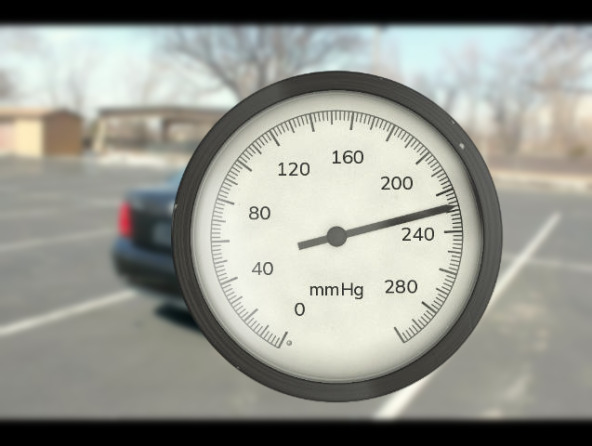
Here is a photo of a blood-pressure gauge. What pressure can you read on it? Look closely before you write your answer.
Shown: 228 mmHg
